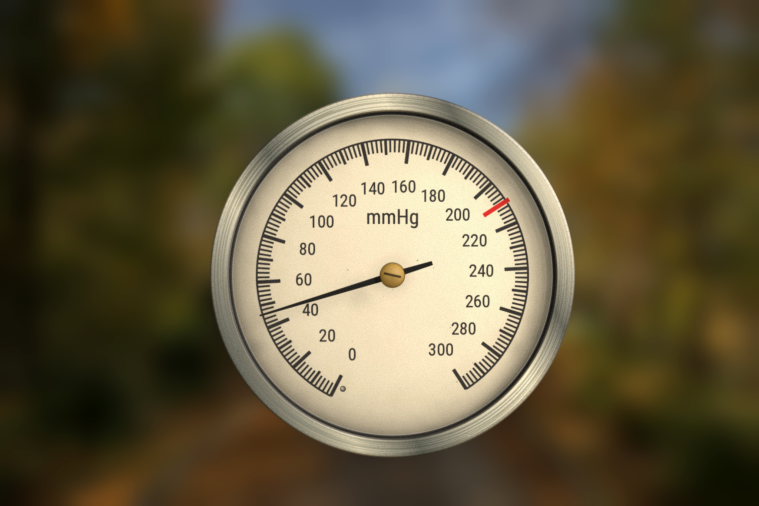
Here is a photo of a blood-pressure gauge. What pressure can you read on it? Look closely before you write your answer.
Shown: 46 mmHg
